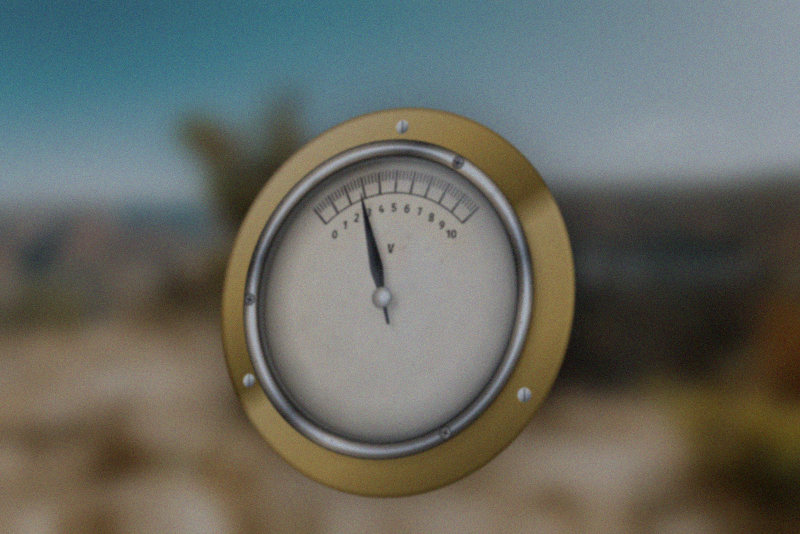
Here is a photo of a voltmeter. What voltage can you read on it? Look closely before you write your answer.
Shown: 3 V
